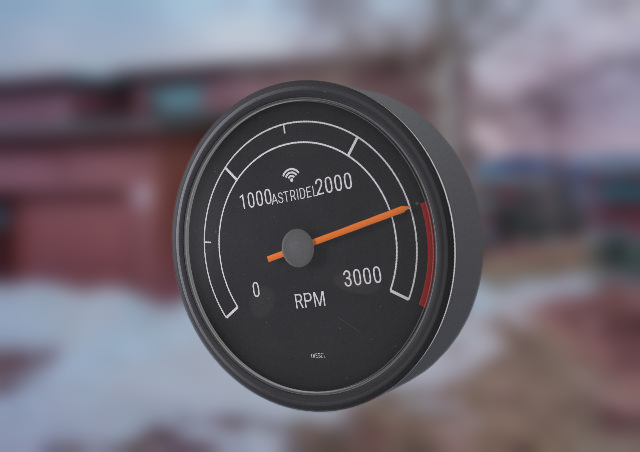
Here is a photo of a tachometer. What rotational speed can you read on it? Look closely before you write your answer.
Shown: 2500 rpm
